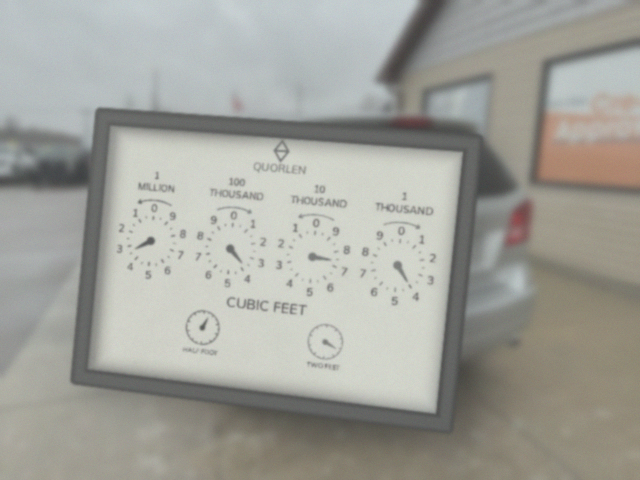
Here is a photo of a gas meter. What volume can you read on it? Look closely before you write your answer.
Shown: 337400 ft³
